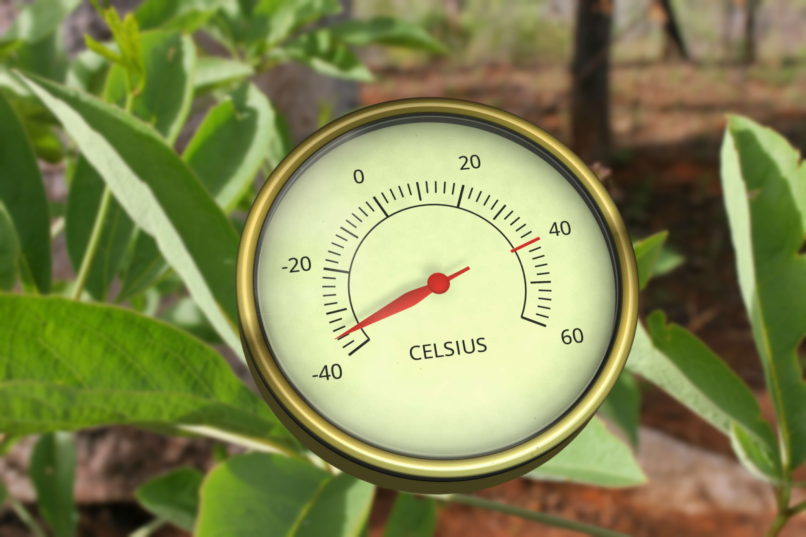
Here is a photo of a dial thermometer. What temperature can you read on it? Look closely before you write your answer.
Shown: -36 °C
